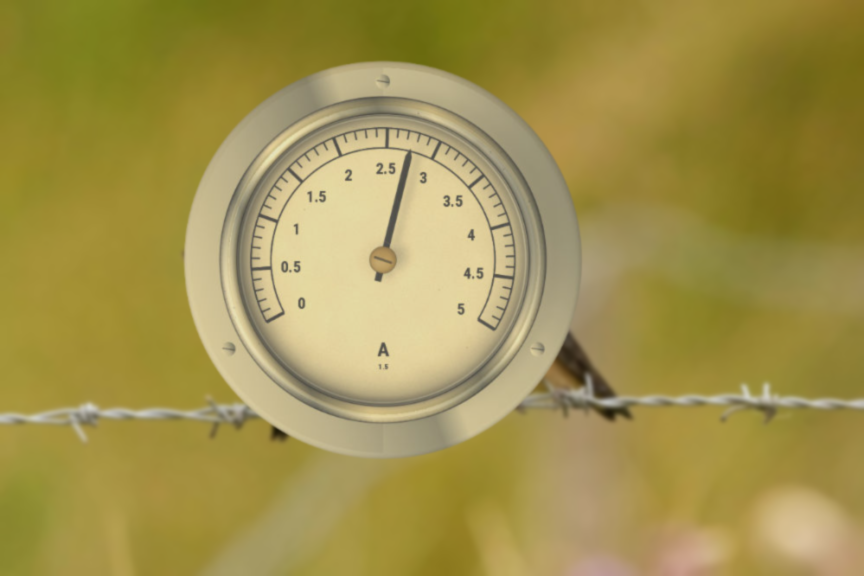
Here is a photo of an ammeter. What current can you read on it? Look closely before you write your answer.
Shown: 2.75 A
